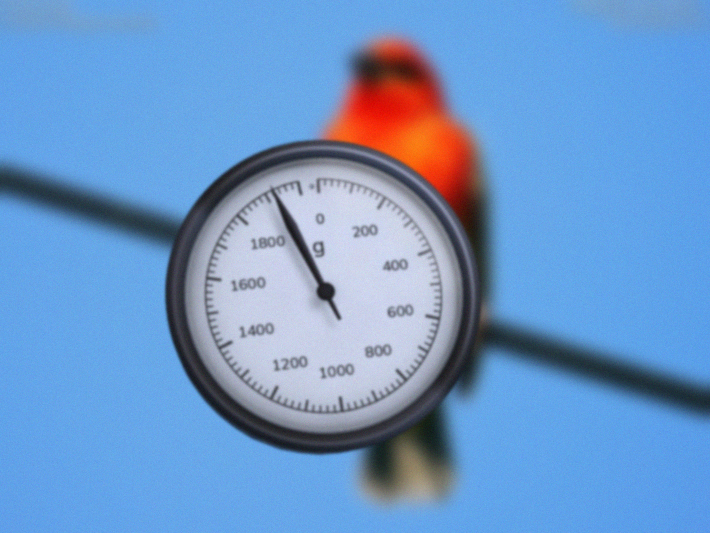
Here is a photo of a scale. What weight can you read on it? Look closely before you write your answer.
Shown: 1920 g
